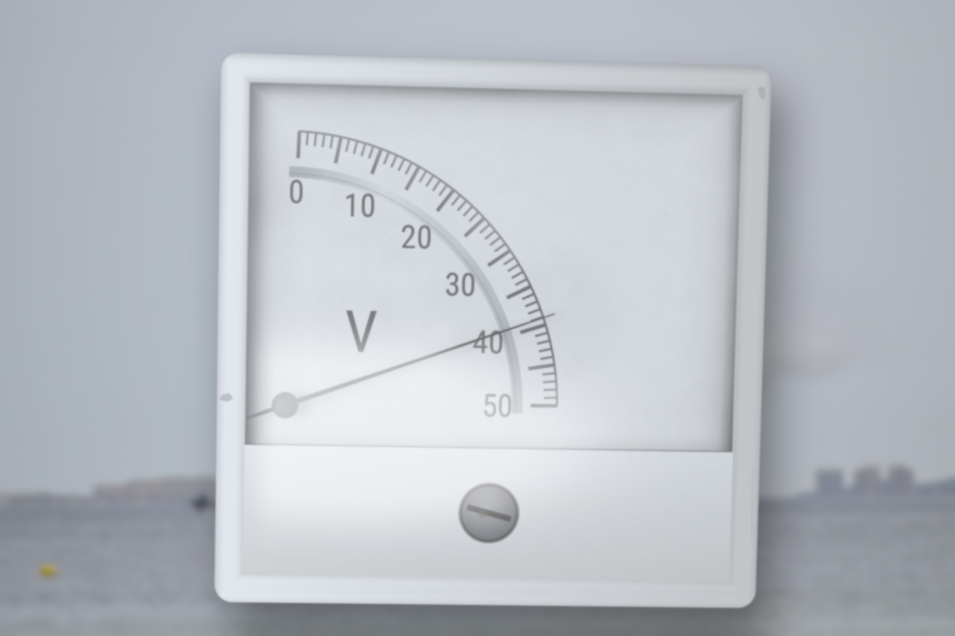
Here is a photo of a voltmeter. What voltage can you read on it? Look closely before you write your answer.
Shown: 39 V
